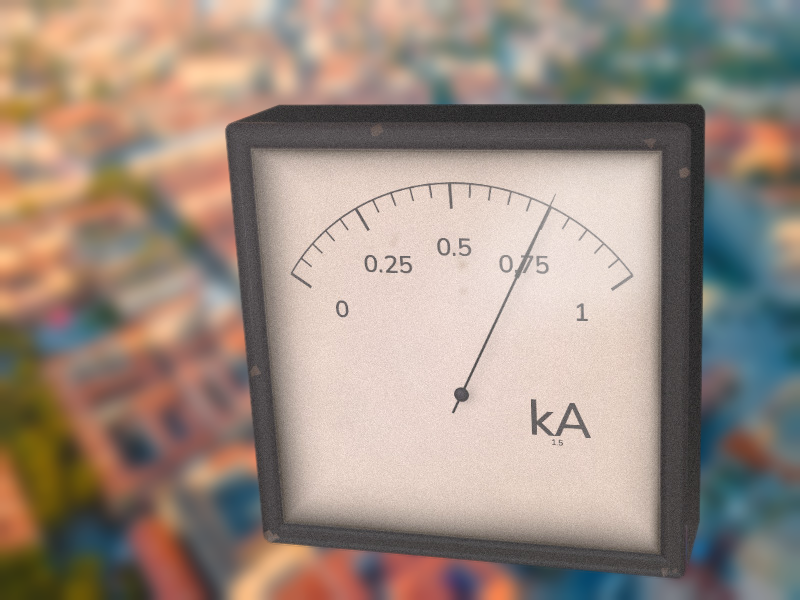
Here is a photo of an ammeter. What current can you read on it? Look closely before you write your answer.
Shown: 0.75 kA
